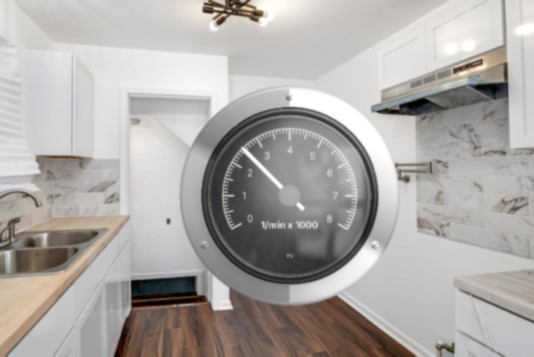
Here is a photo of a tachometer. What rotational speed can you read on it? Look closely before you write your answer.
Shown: 2500 rpm
